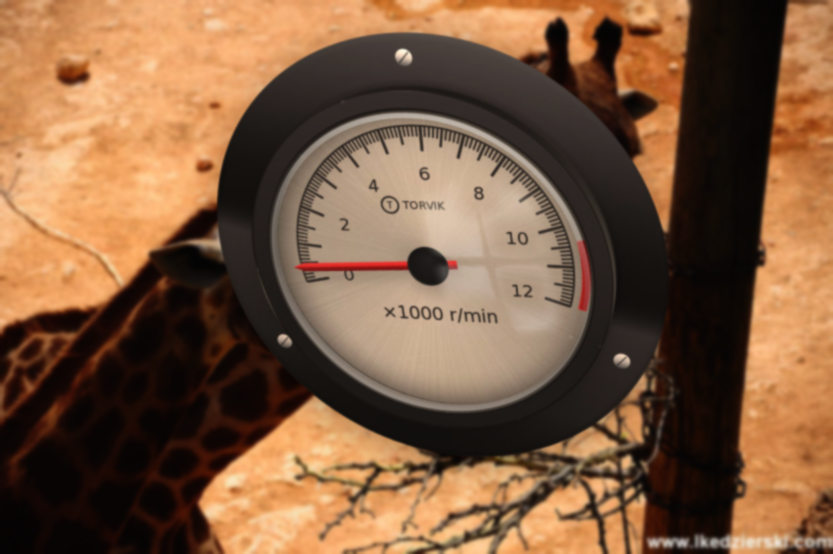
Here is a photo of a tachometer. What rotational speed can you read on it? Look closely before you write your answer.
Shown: 500 rpm
